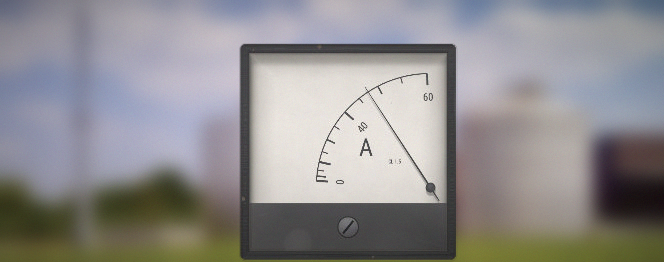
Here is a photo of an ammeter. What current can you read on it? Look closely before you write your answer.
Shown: 47.5 A
